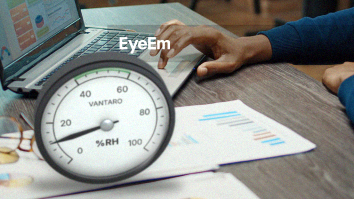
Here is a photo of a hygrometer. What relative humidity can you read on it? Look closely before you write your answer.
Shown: 12 %
